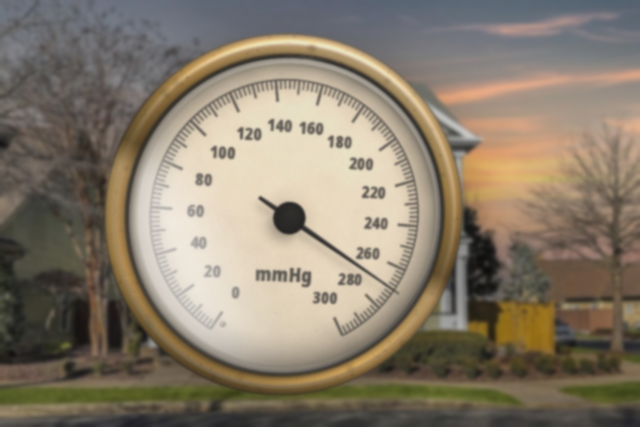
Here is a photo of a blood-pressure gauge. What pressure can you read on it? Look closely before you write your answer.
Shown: 270 mmHg
